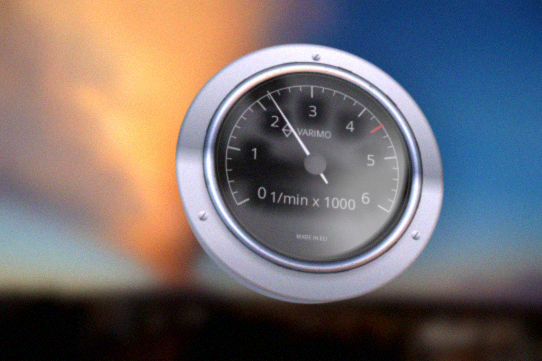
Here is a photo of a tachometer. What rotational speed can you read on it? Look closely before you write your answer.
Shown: 2200 rpm
